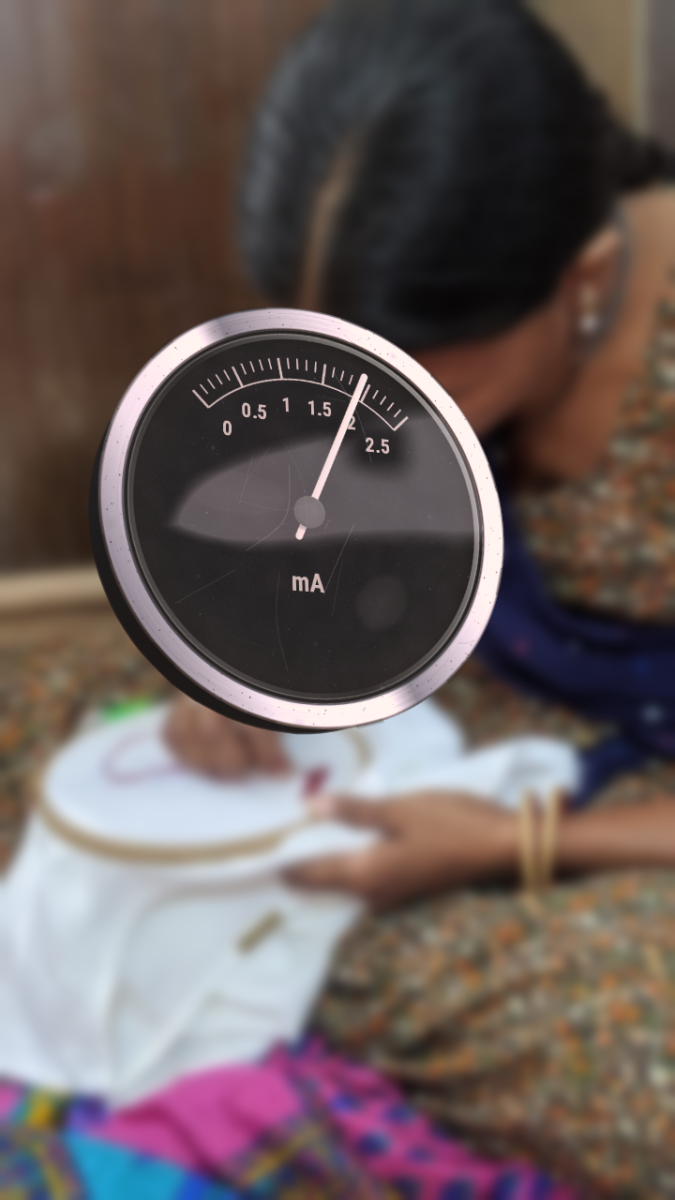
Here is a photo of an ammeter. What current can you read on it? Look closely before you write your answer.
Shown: 1.9 mA
